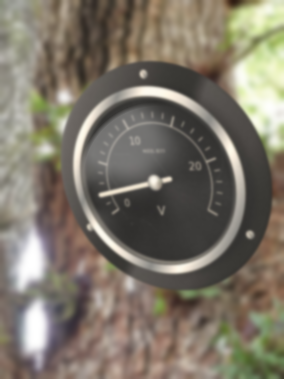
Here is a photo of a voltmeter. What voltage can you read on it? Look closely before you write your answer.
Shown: 2 V
